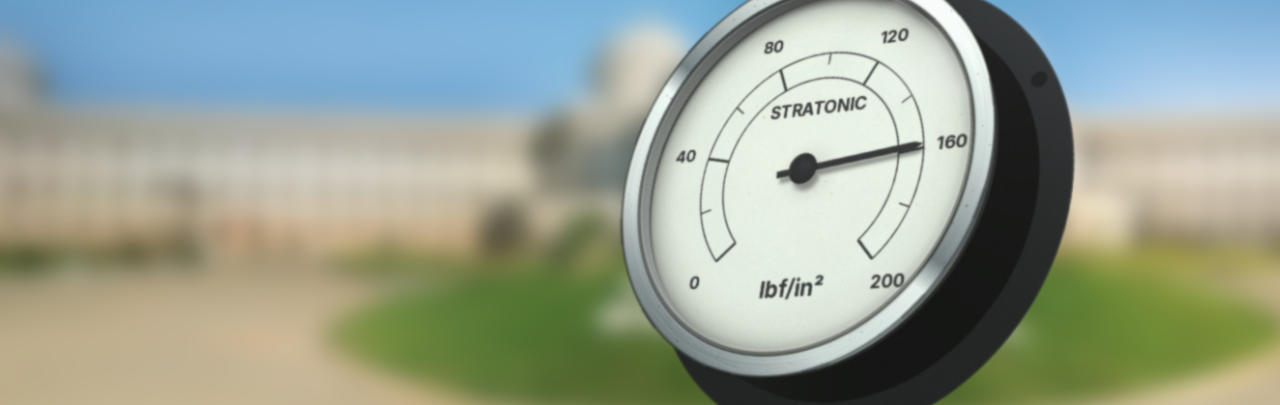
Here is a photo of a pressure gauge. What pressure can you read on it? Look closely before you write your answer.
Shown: 160 psi
